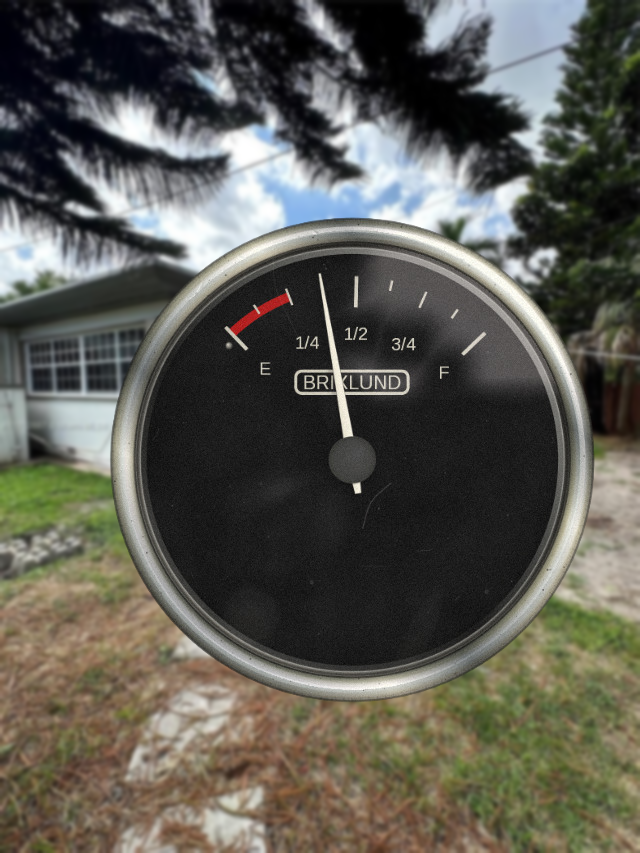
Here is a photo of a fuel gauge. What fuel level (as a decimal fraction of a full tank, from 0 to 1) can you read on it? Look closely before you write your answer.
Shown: 0.375
